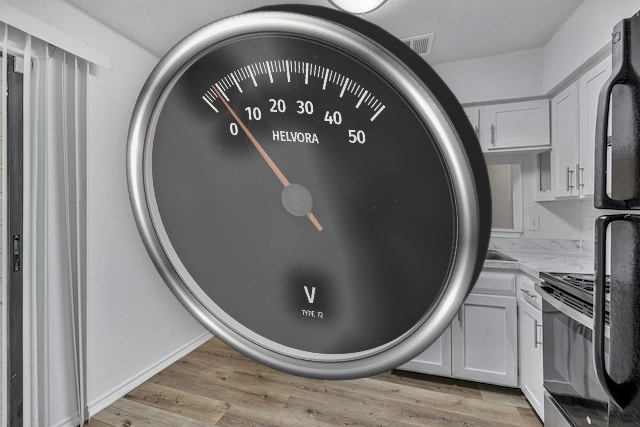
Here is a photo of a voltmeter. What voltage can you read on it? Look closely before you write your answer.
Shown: 5 V
